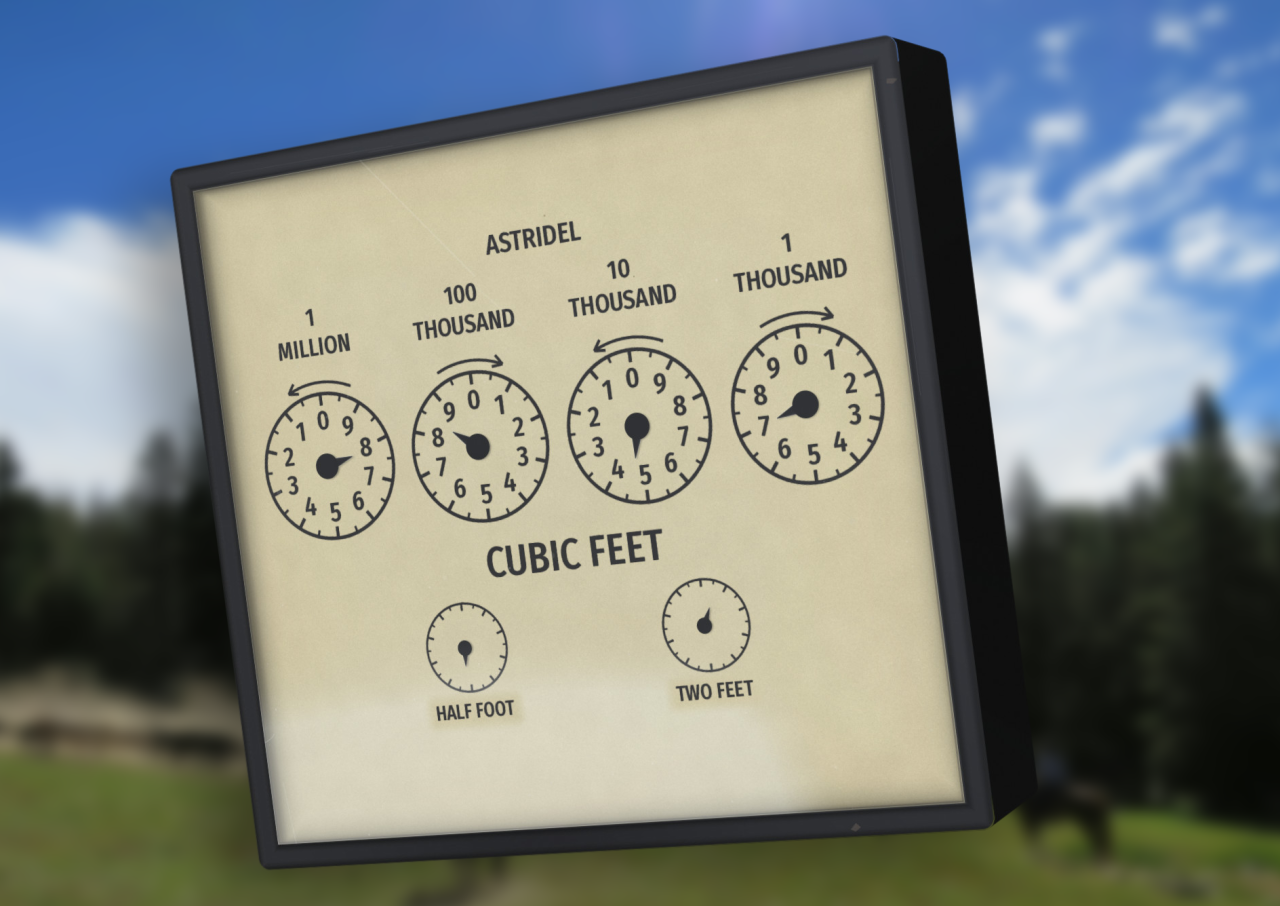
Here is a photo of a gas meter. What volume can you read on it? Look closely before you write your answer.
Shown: 784700 ft³
